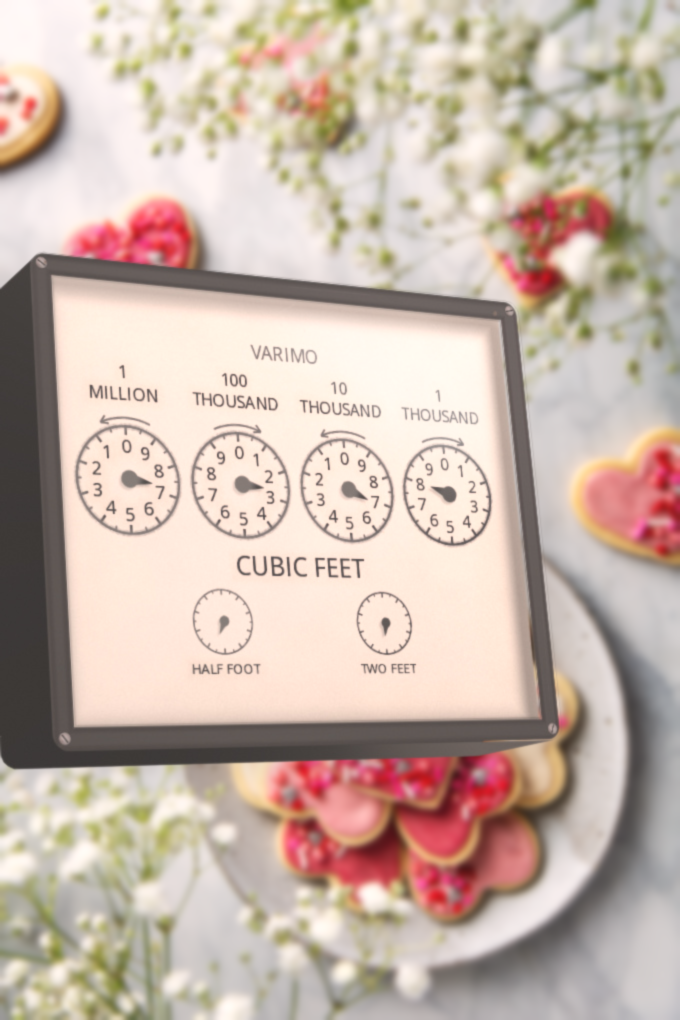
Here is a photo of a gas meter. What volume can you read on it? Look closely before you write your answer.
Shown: 726800 ft³
